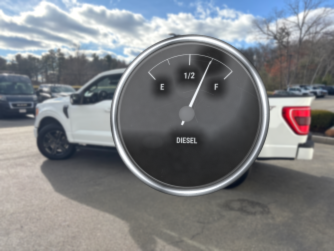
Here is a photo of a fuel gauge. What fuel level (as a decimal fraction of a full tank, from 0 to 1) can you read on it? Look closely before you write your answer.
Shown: 0.75
